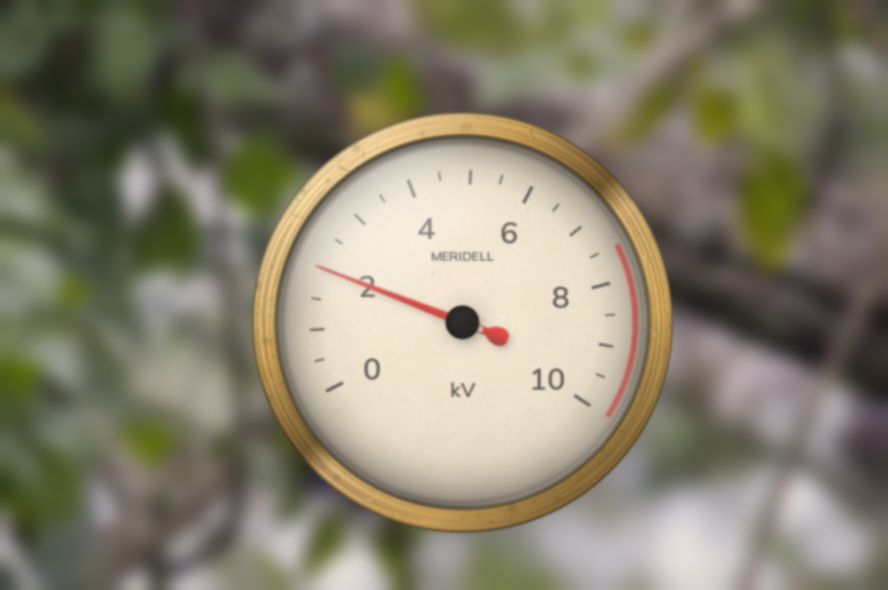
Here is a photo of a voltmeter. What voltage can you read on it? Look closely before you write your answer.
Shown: 2 kV
